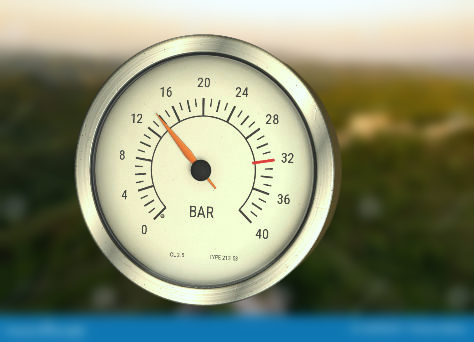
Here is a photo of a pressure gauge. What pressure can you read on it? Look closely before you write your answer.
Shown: 14 bar
